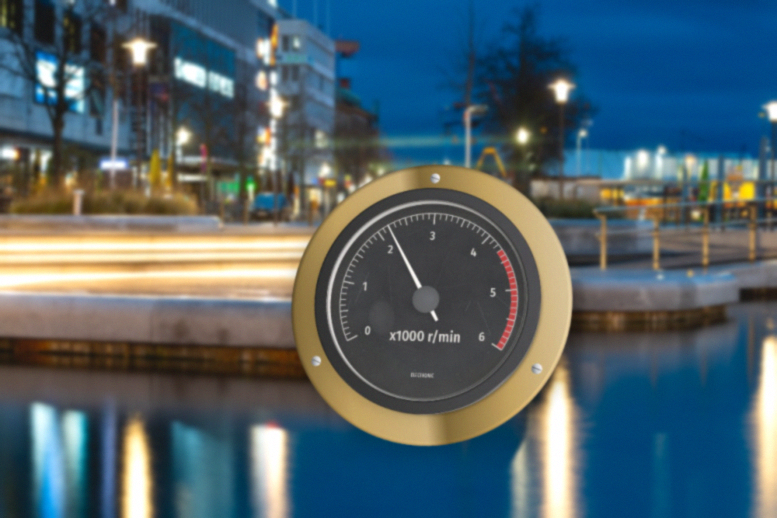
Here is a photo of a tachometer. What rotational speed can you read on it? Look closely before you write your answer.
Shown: 2200 rpm
